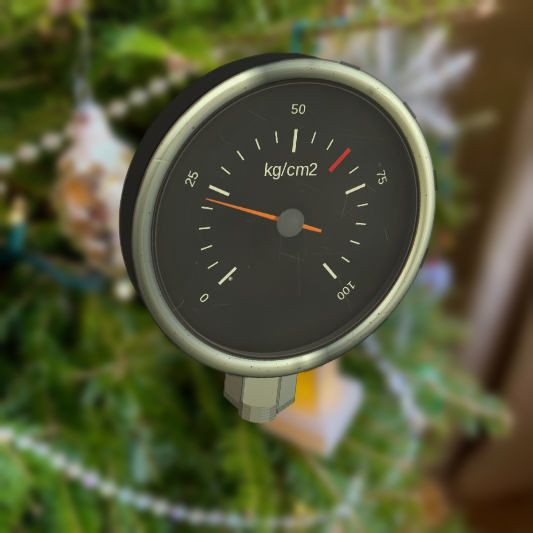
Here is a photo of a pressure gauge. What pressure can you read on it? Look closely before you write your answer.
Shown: 22.5 kg/cm²
